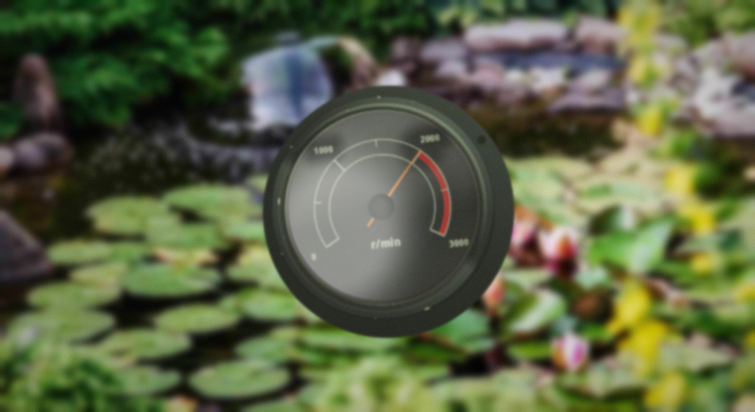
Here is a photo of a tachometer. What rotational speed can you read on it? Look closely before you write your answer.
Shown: 2000 rpm
